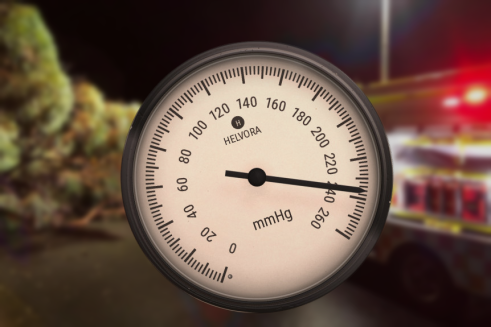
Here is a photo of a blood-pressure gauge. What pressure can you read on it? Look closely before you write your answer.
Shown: 236 mmHg
